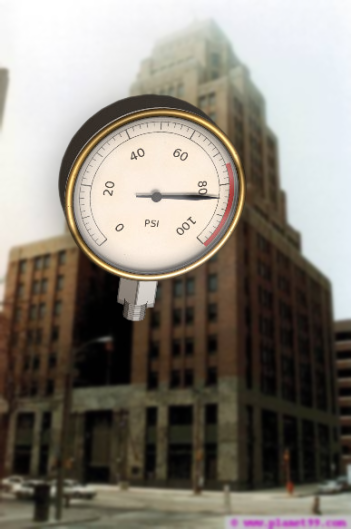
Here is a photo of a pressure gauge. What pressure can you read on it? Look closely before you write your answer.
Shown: 84 psi
